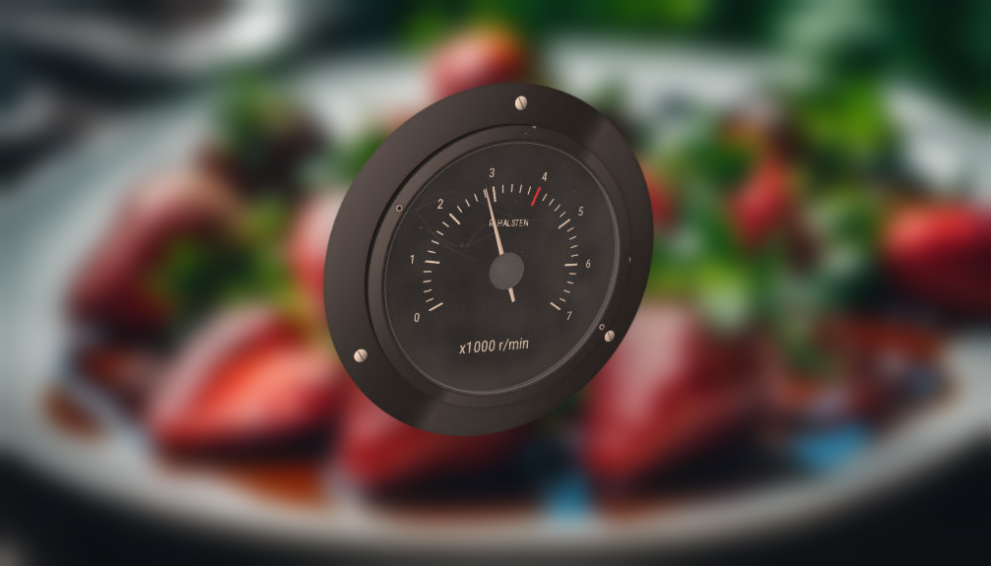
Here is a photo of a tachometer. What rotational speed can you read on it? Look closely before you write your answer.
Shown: 2800 rpm
